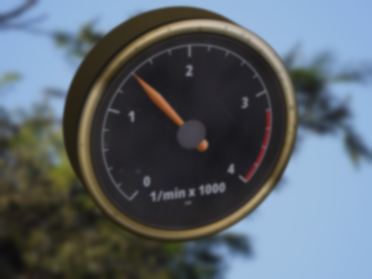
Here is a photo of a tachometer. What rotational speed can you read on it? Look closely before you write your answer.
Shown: 1400 rpm
